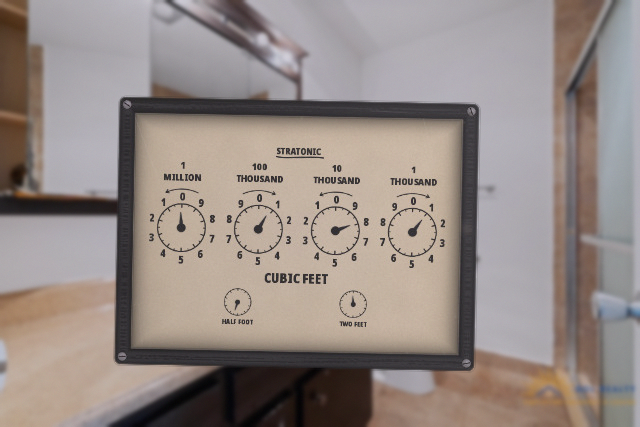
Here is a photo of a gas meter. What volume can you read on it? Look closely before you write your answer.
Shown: 8100 ft³
